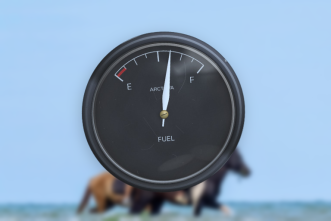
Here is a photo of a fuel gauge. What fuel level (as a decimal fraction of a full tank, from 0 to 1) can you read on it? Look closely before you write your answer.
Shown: 0.625
